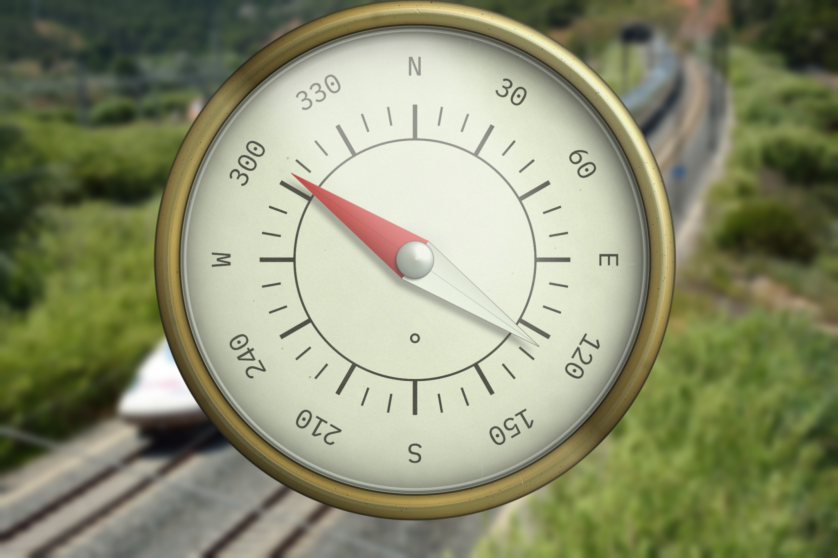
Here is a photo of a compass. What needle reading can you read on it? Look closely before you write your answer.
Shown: 305 °
